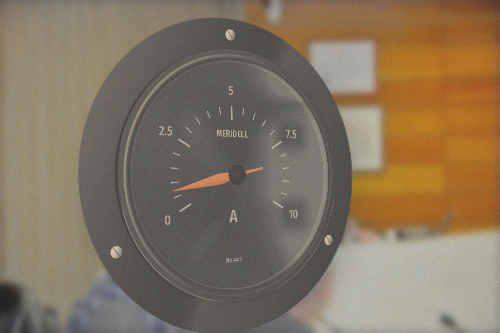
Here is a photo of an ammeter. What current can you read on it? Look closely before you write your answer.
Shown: 0.75 A
